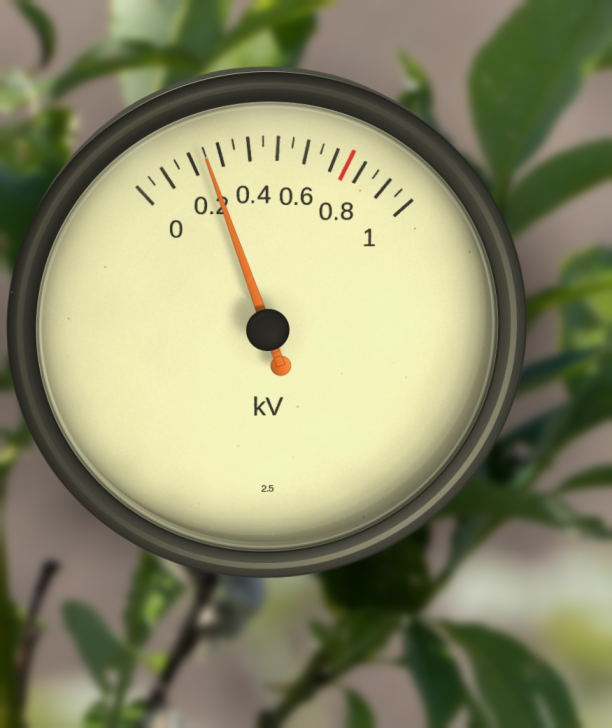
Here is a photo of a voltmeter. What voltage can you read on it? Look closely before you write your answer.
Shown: 0.25 kV
